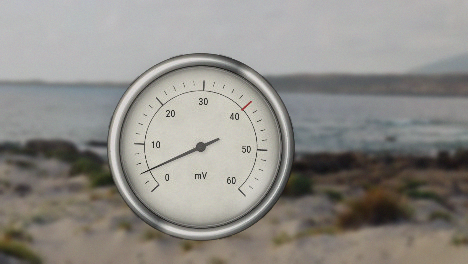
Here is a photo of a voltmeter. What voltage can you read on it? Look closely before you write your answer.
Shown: 4 mV
